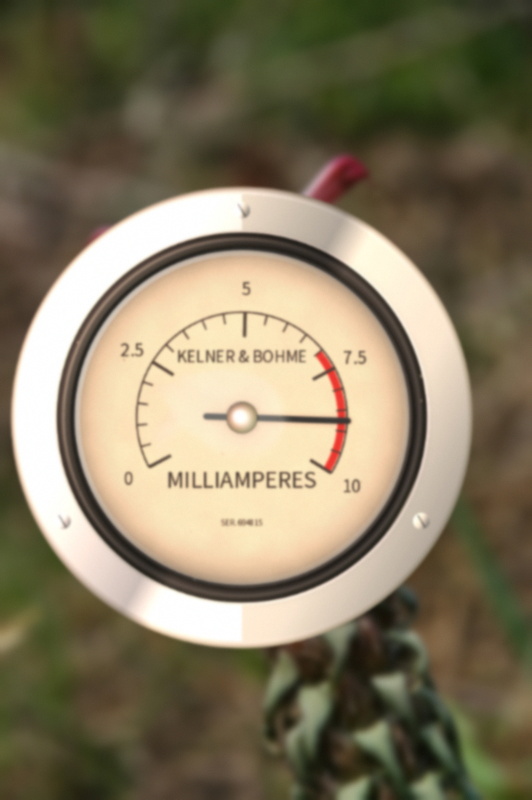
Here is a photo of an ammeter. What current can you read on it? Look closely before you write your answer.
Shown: 8.75 mA
